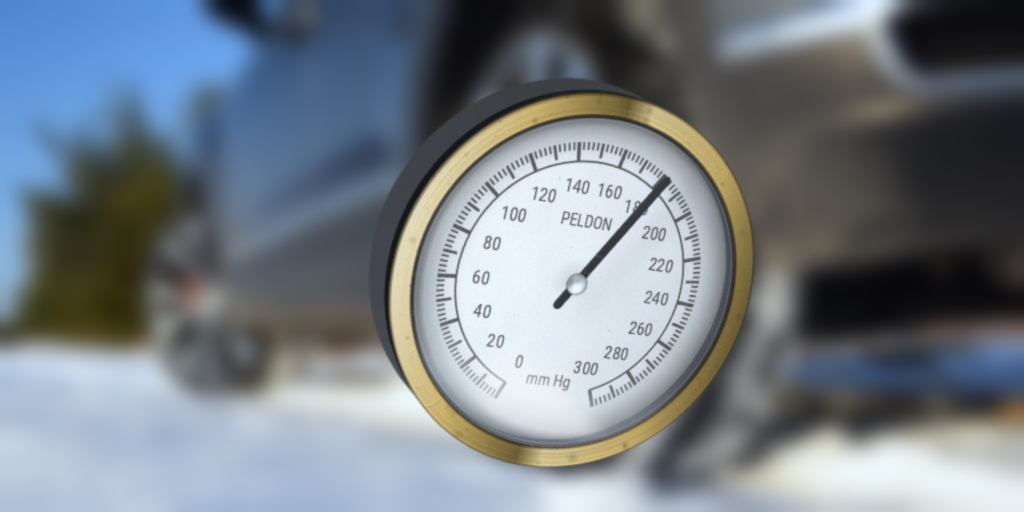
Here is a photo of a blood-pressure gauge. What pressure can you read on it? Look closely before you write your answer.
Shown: 180 mmHg
